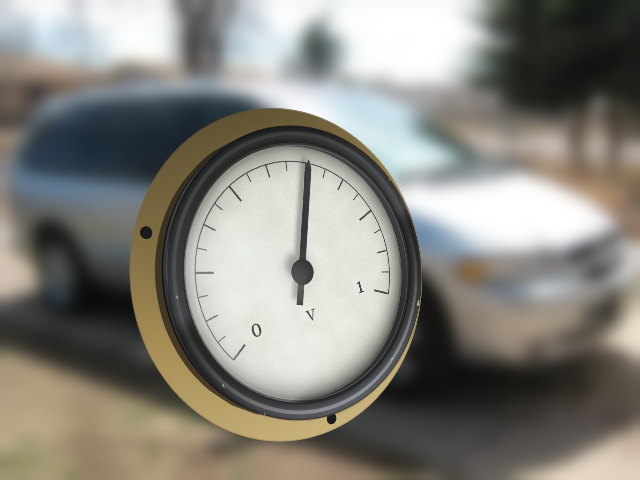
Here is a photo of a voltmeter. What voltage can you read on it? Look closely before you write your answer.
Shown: 0.6 V
